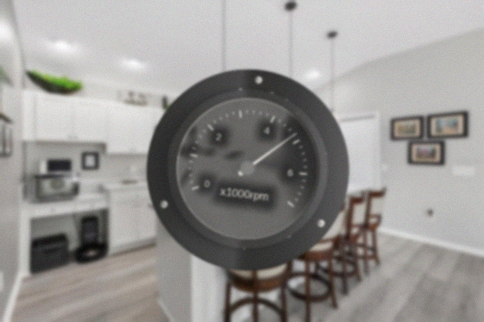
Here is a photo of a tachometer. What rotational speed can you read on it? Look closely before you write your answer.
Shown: 4800 rpm
